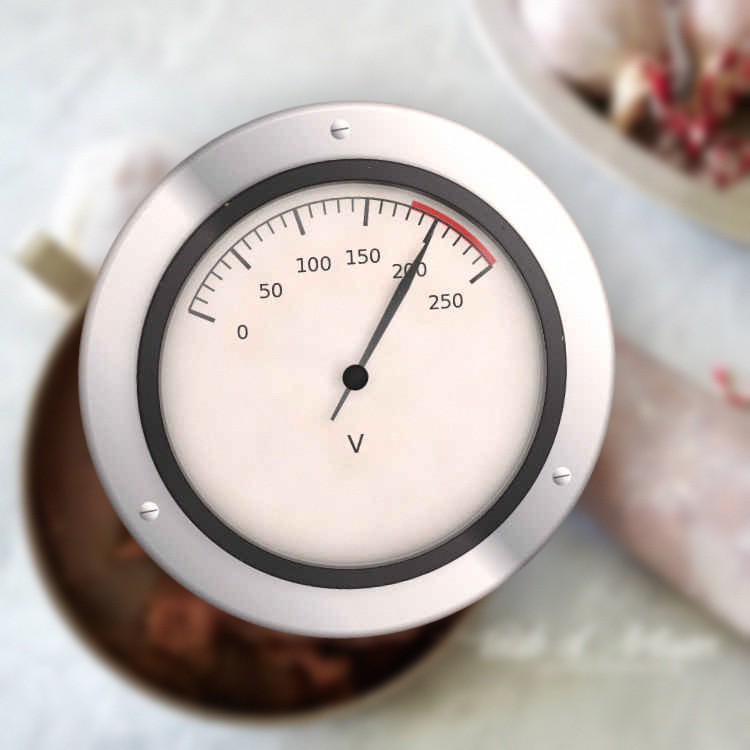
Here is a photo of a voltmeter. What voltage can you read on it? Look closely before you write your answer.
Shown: 200 V
